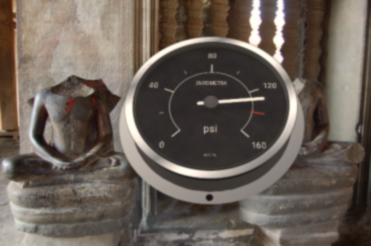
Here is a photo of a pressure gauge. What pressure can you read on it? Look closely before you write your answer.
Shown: 130 psi
